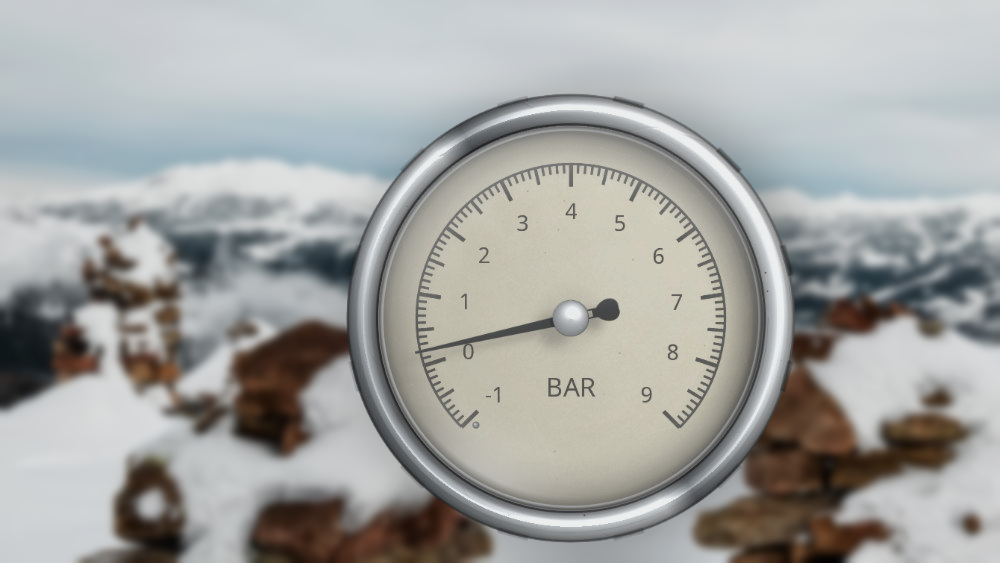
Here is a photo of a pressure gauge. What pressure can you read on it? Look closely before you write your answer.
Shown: 0.2 bar
